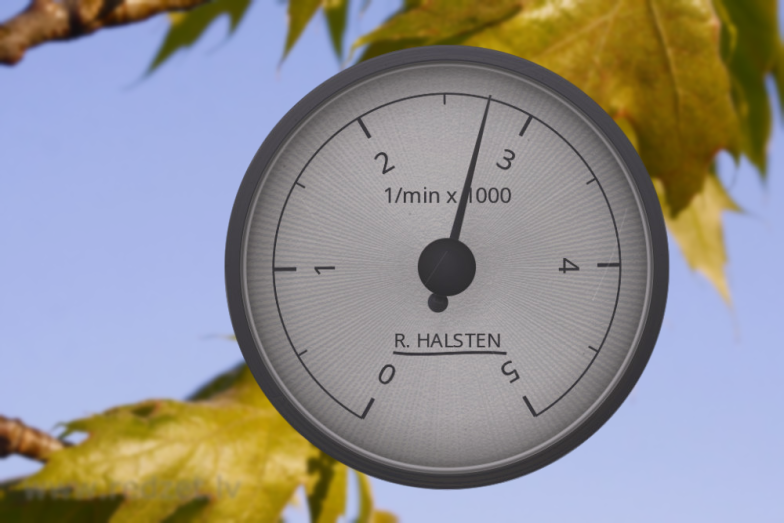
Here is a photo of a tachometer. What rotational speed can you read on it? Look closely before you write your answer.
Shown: 2750 rpm
